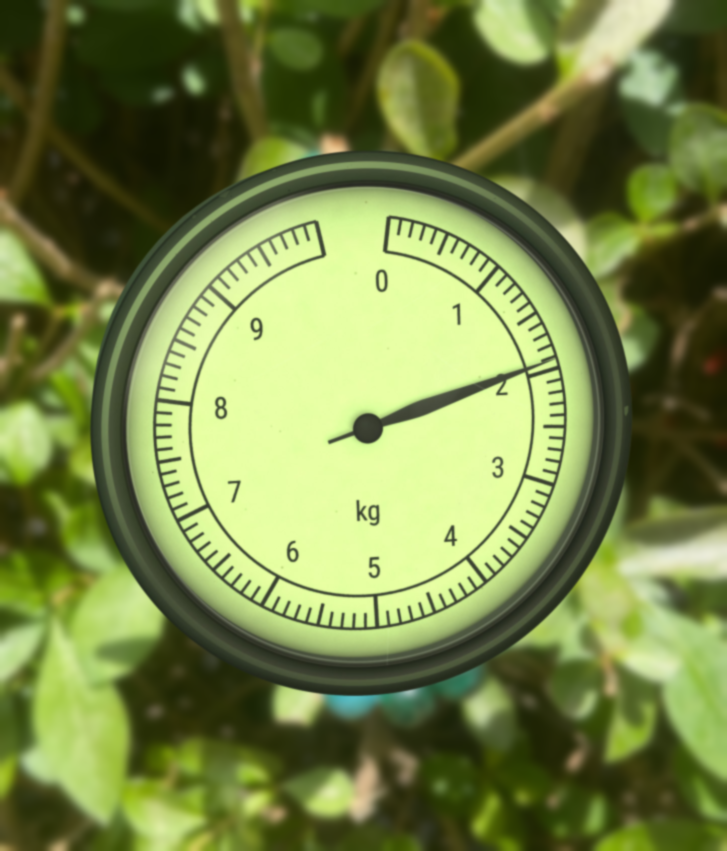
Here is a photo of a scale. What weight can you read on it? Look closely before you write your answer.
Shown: 1.9 kg
